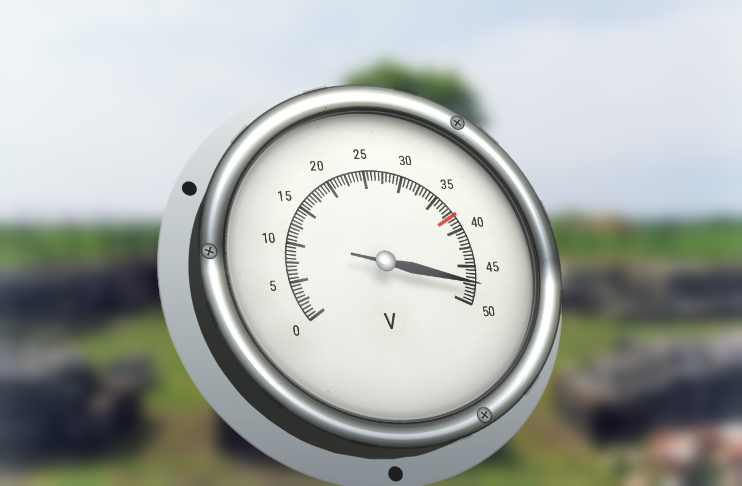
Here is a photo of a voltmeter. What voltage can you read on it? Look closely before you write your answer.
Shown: 47.5 V
